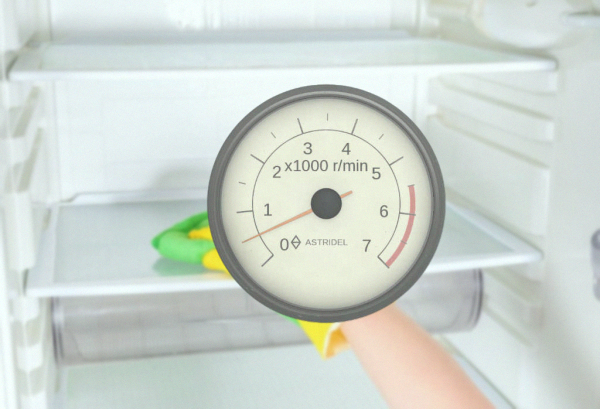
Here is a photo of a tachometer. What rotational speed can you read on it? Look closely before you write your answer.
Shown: 500 rpm
